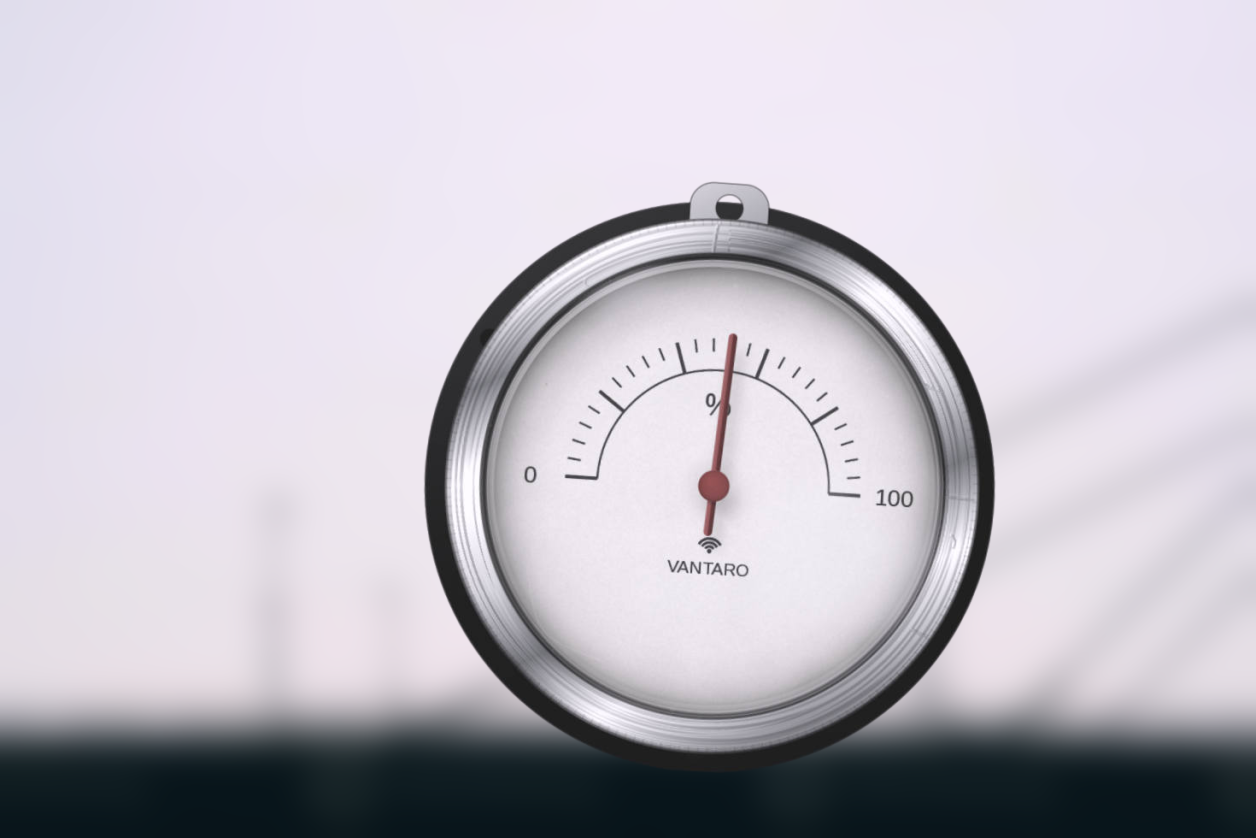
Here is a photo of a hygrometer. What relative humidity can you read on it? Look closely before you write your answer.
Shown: 52 %
